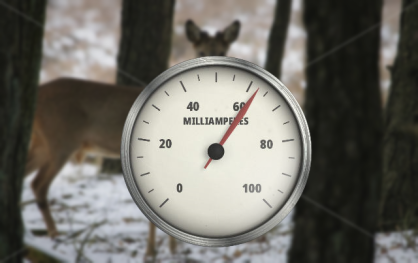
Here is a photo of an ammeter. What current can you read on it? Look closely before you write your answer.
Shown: 62.5 mA
